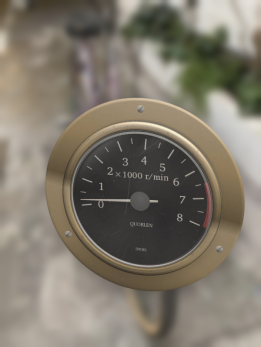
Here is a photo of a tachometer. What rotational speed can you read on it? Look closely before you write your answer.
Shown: 250 rpm
